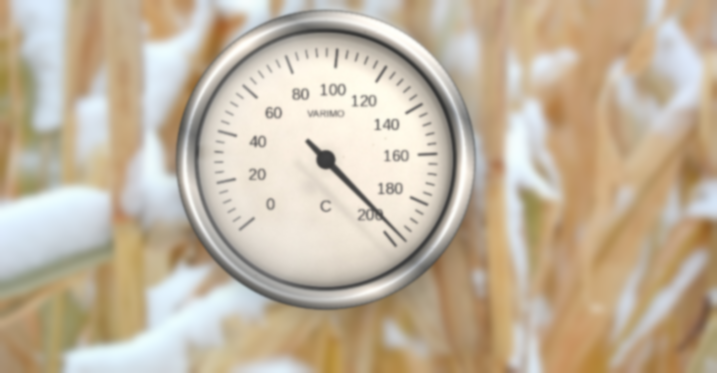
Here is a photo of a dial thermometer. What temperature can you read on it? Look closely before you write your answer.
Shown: 196 °C
